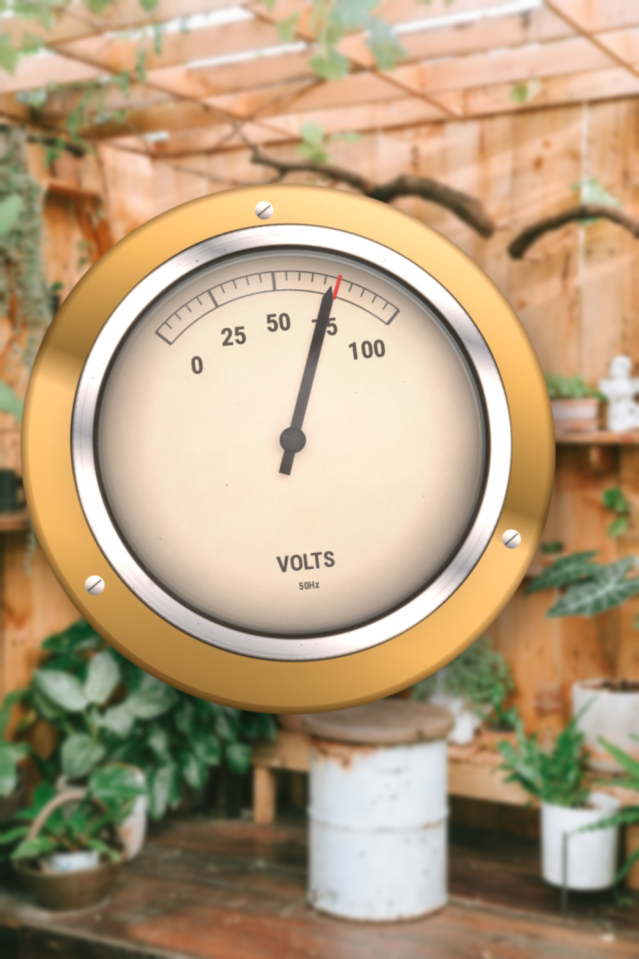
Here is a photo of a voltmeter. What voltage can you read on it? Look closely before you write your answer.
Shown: 72.5 V
